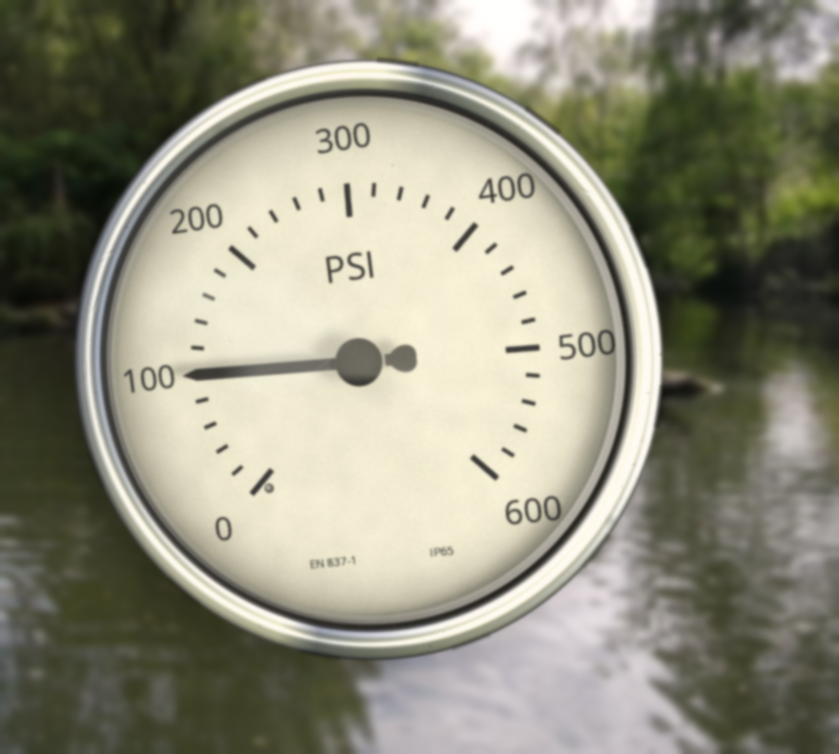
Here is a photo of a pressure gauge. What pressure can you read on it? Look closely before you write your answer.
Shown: 100 psi
